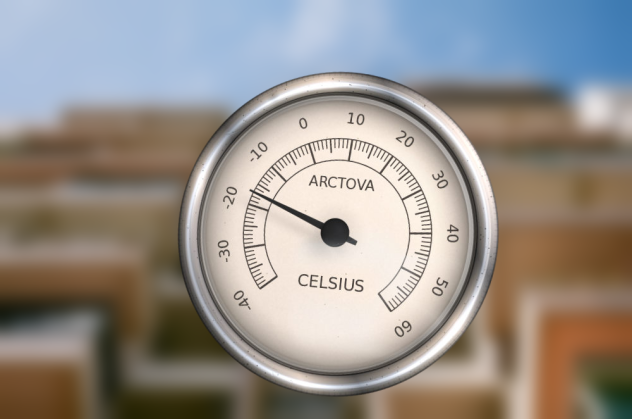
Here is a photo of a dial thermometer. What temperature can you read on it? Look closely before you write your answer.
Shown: -17 °C
